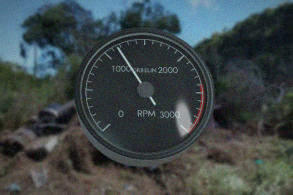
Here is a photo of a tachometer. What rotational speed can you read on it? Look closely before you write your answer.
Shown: 1150 rpm
